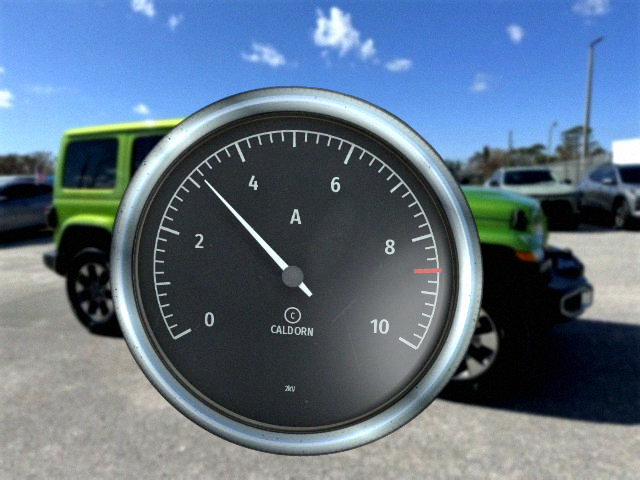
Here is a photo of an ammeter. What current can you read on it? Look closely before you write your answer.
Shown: 3.2 A
